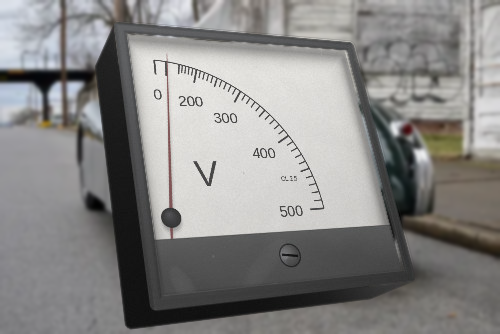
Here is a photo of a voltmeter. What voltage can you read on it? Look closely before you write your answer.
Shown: 100 V
